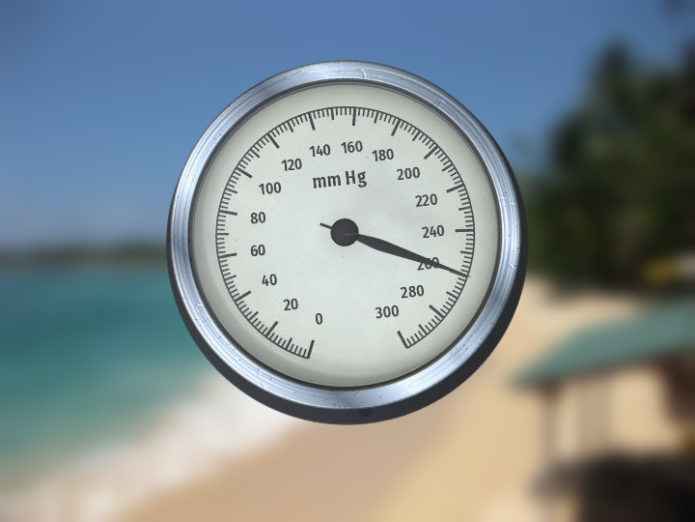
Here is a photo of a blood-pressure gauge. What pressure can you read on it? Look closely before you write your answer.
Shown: 260 mmHg
